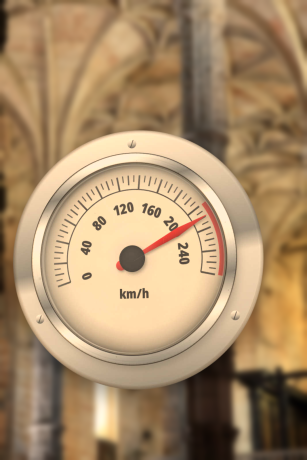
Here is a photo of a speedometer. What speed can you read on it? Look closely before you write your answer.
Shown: 210 km/h
